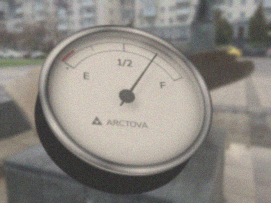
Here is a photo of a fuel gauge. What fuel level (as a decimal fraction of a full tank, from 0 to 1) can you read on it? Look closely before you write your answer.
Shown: 0.75
